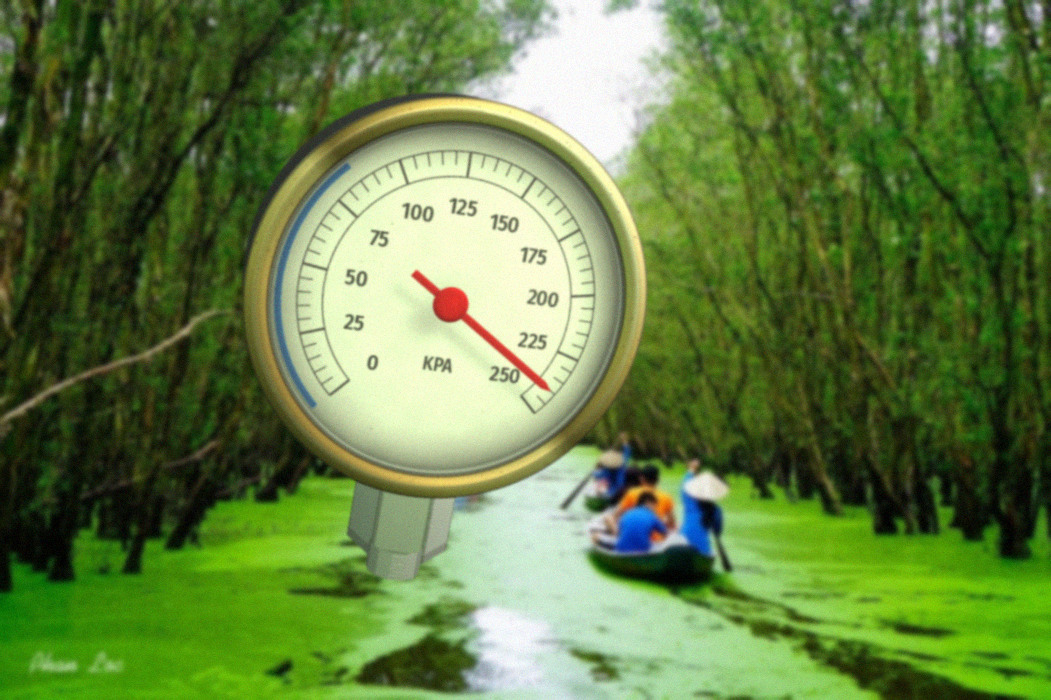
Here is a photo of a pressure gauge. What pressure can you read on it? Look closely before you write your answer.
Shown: 240 kPa
